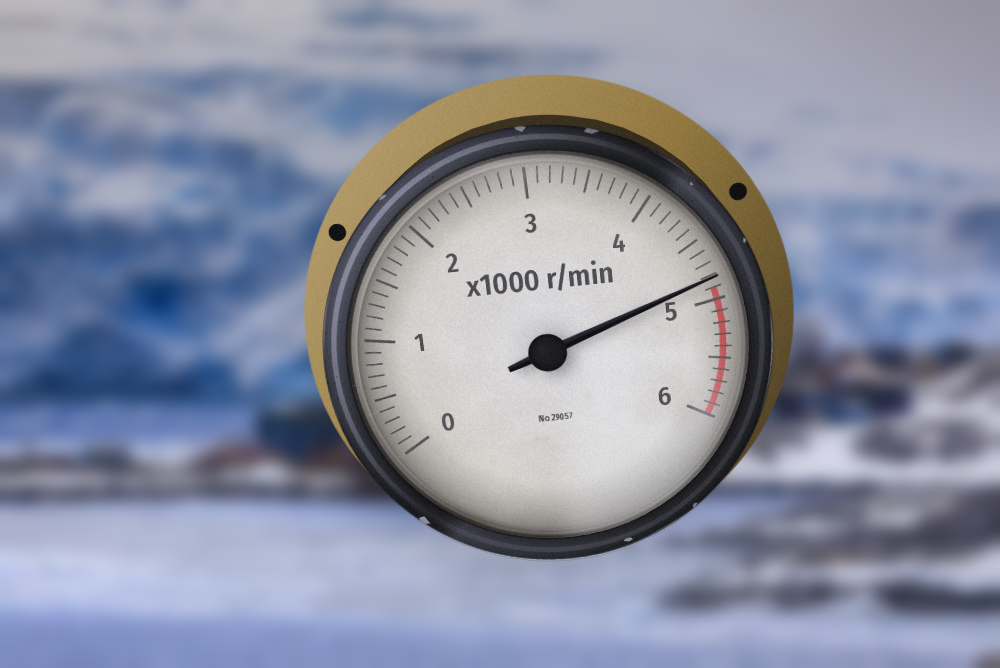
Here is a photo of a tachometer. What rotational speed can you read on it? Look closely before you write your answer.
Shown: 4800 rpm
